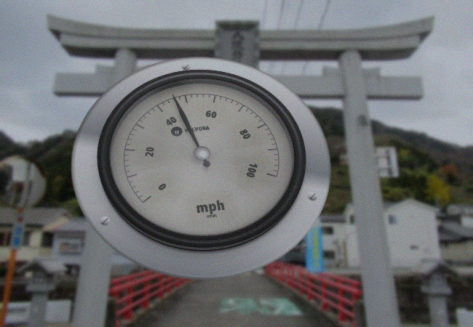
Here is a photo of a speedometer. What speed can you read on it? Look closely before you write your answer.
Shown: 46 mph
